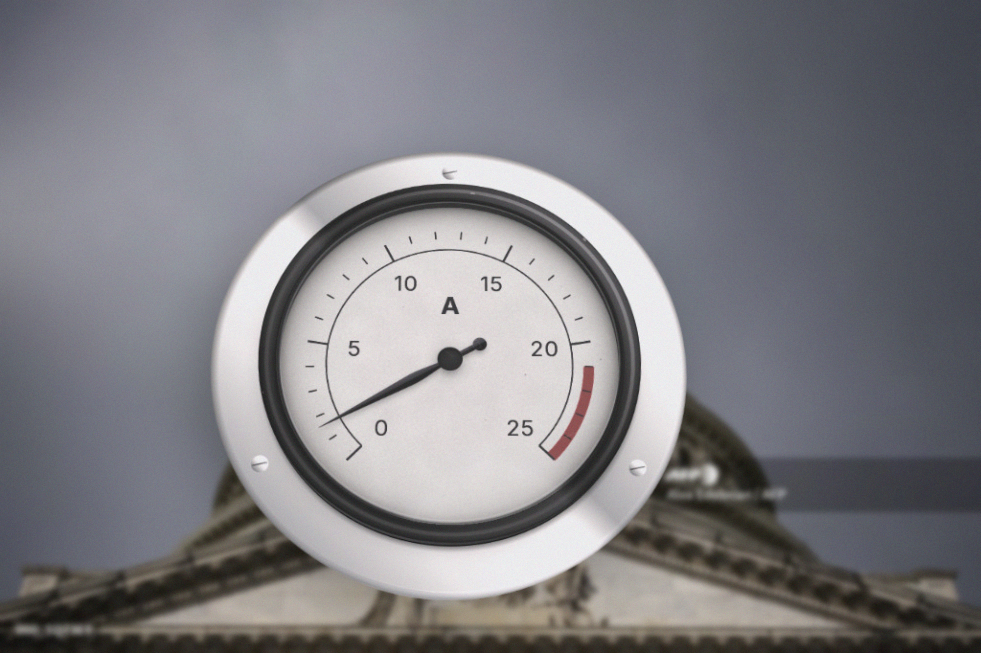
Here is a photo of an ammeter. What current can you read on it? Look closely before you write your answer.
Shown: 1.5 A
